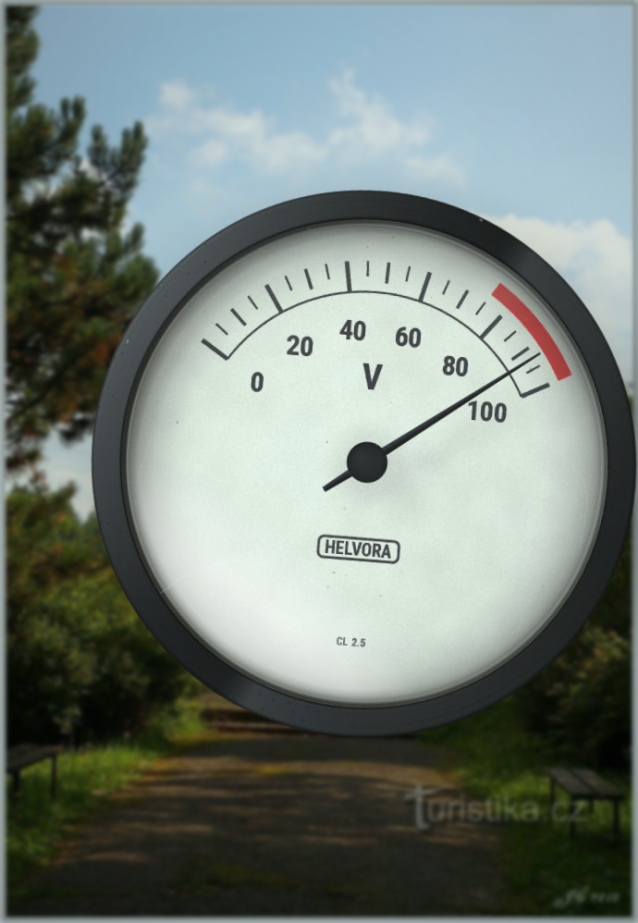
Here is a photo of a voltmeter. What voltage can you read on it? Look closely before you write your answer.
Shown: 92.5 V
